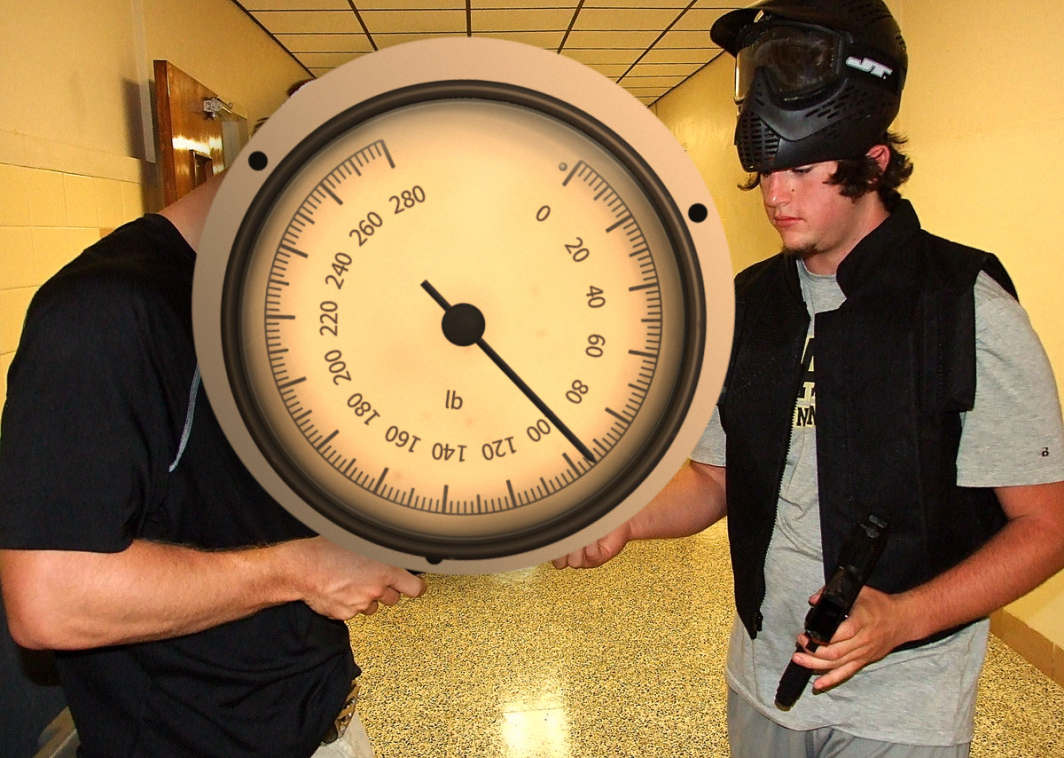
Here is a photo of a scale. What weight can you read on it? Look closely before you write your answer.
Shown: 94 lb
